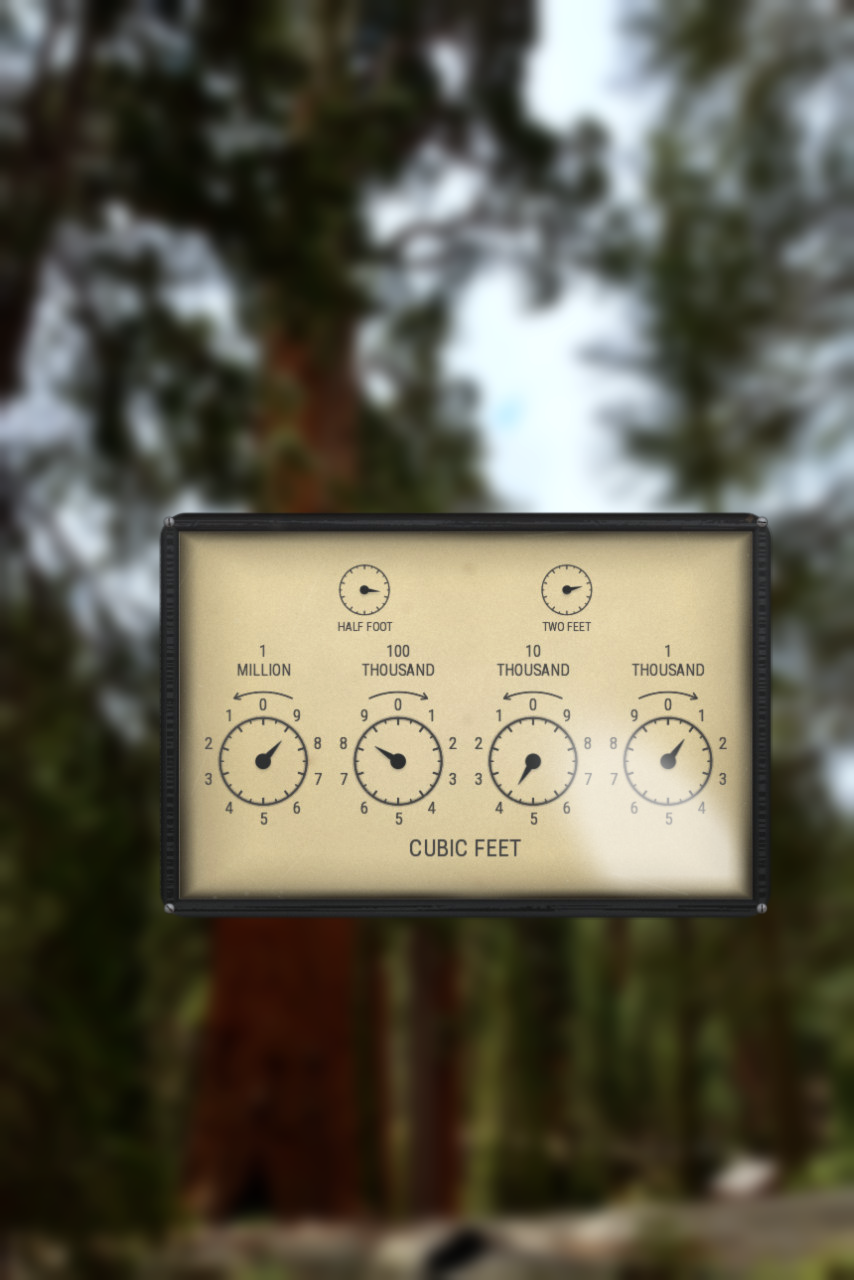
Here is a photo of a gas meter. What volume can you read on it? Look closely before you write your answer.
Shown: 884100 ft³
